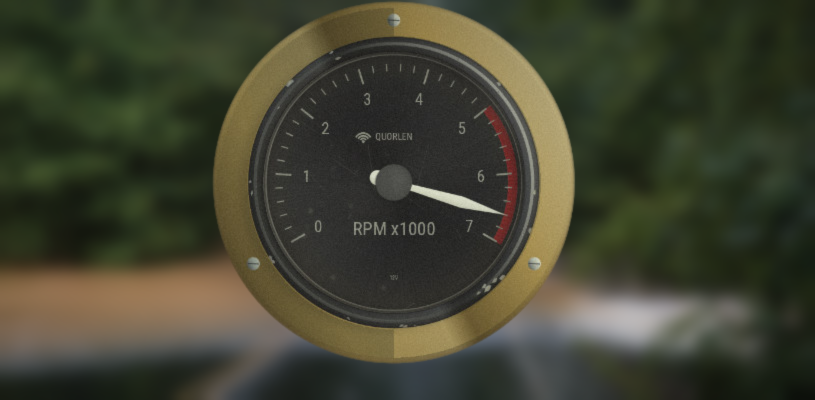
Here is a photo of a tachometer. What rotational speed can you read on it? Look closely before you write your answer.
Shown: 6600 rpm
